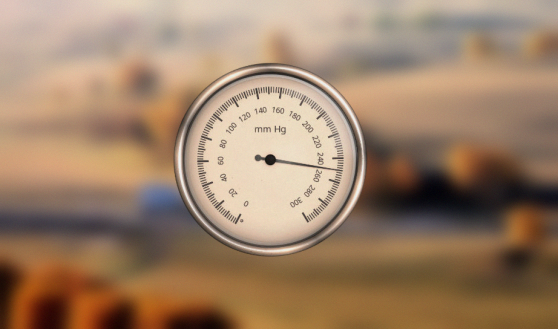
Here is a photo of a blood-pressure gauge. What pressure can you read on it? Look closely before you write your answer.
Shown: 250 mmHg
